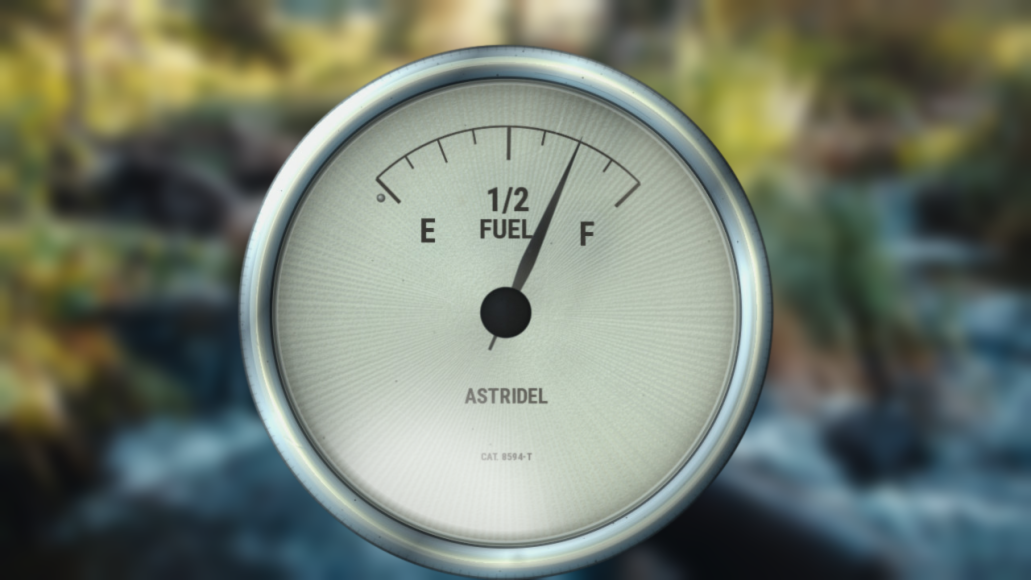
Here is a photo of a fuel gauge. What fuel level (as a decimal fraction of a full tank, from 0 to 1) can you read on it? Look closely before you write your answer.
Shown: 0.75
